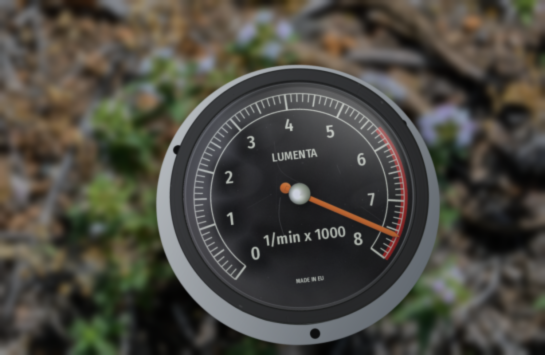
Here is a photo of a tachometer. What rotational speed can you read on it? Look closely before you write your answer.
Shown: 7600 rpm
